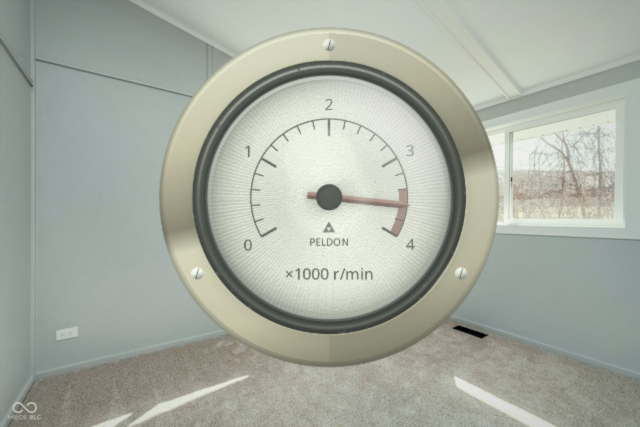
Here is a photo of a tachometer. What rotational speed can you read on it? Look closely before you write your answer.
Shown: 3600 rpm
